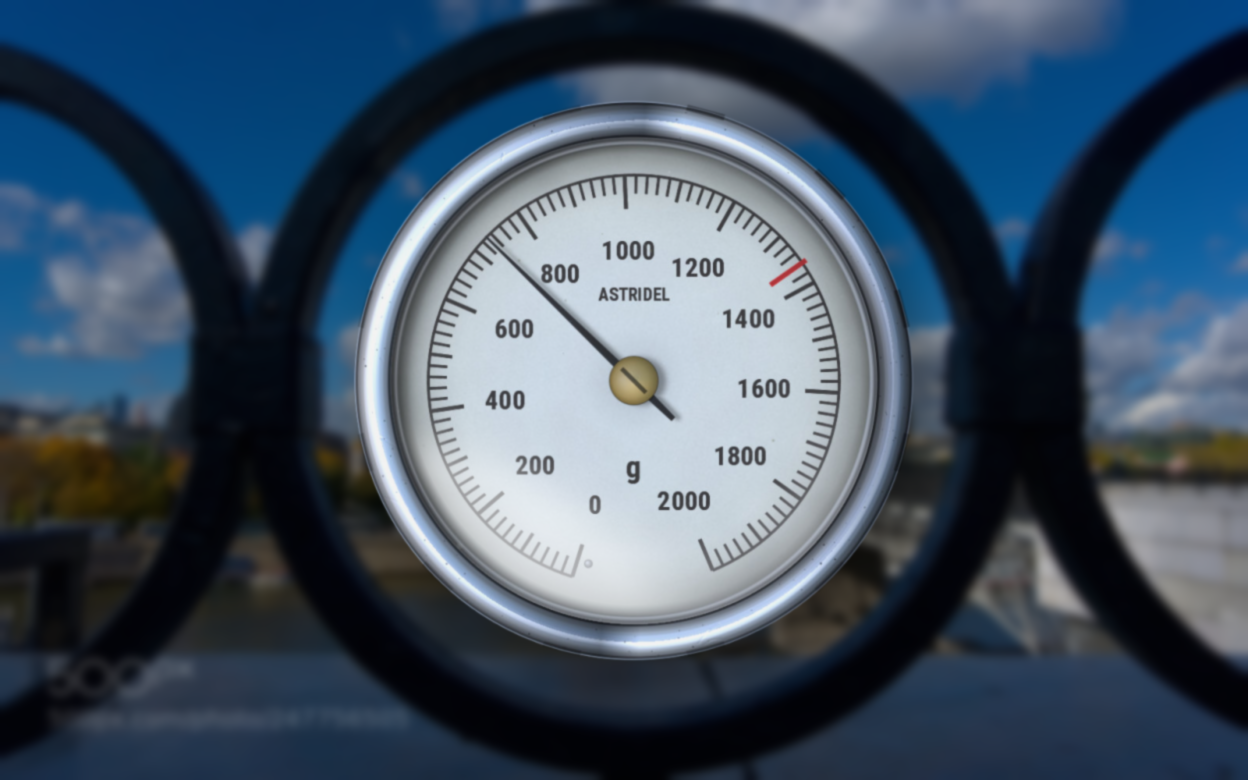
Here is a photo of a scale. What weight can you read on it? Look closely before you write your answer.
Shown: 730 g
